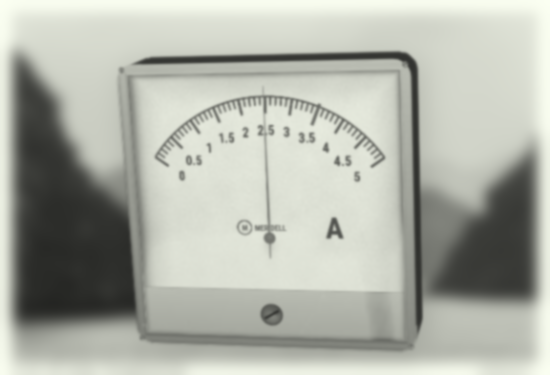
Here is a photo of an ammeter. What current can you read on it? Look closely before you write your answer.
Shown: 2.5 A
